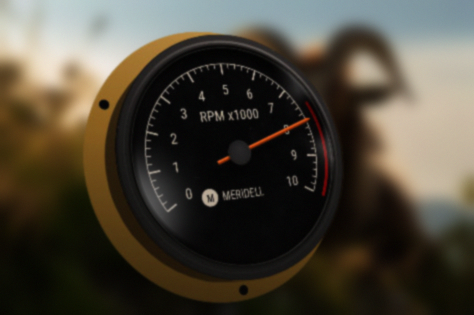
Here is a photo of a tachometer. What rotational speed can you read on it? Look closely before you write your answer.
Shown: 8000 rpm
